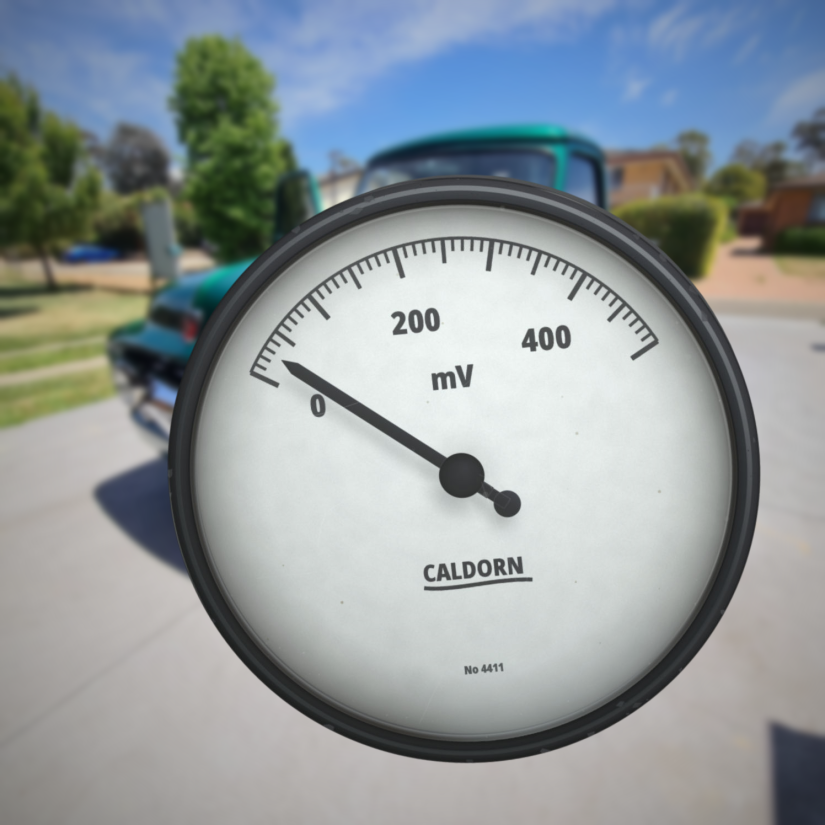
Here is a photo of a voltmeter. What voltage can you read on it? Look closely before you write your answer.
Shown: 30 mV
